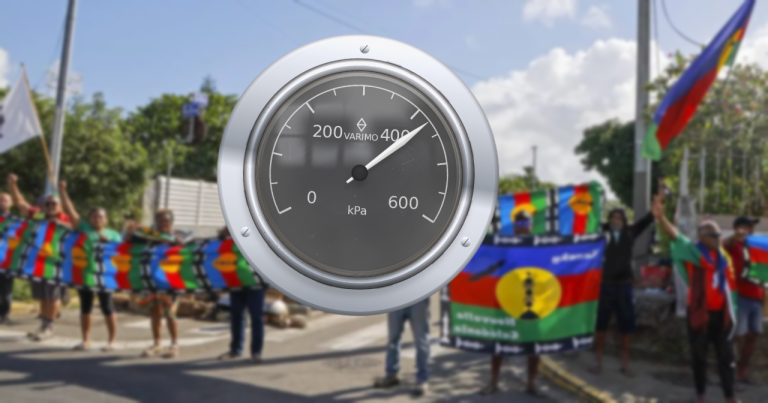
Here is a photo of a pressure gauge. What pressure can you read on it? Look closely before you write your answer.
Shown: 425 kPa
